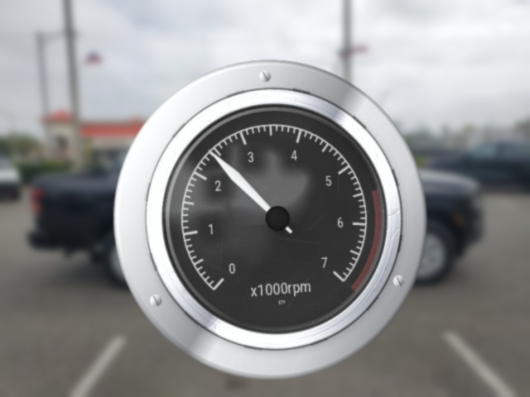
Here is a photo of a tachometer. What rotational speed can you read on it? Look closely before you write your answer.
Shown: 2400 rpm
